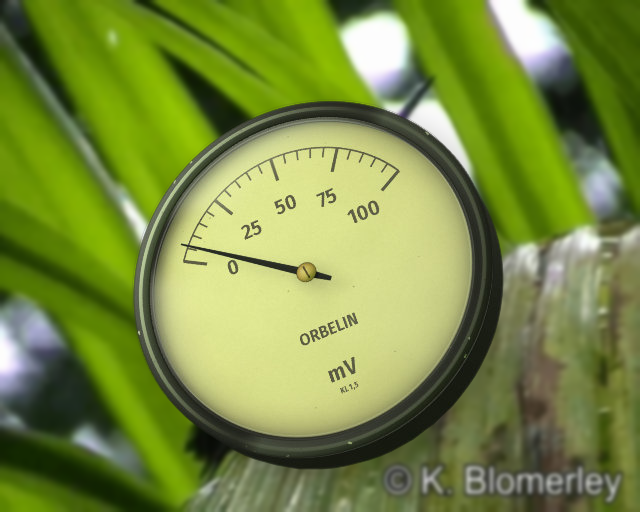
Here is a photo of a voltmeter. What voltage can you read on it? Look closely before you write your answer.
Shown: 5 mV
